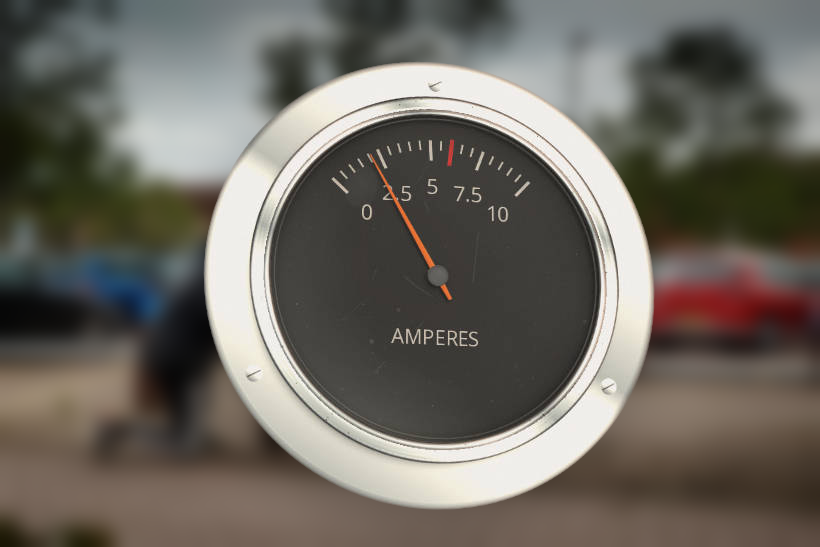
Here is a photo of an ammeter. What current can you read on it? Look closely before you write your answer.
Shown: 2 A
